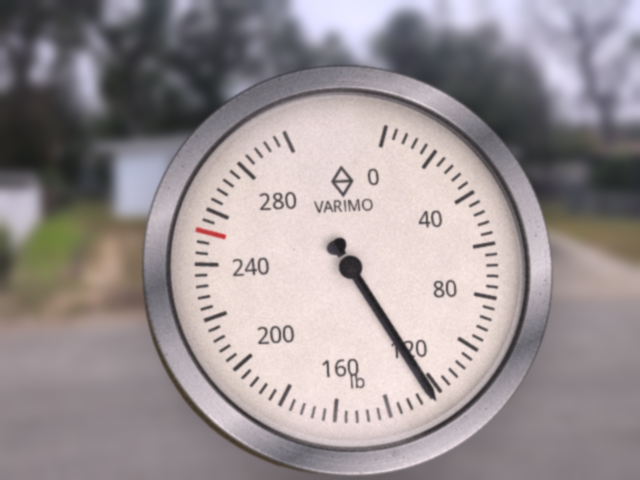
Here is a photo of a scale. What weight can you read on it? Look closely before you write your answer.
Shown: 124 lb
